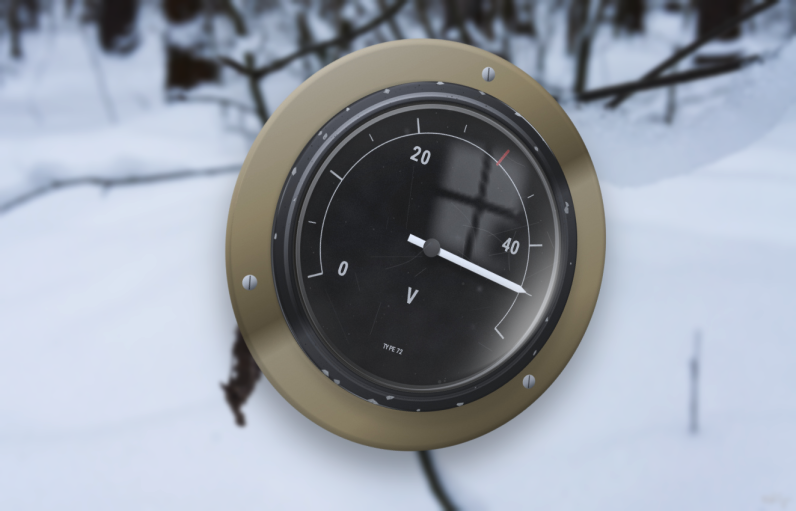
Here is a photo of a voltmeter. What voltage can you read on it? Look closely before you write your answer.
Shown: 45 V
